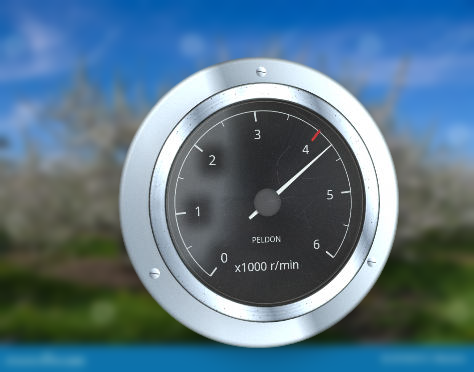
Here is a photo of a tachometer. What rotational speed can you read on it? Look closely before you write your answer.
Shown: 4250 rpm
